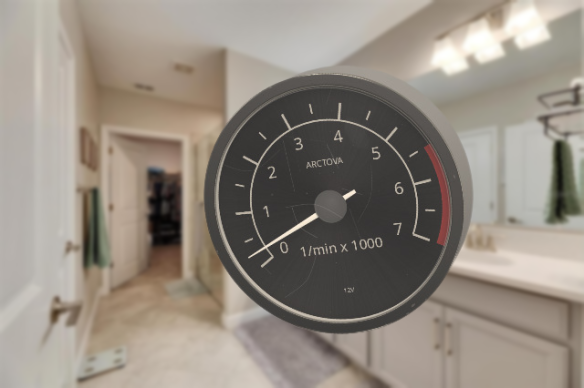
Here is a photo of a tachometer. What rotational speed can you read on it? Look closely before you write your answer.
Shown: 250 rpm
